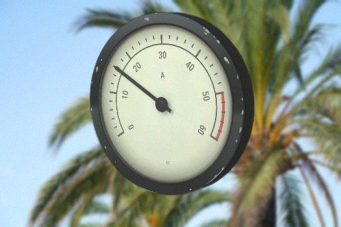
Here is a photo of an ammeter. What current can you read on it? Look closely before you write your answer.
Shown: 16 A
